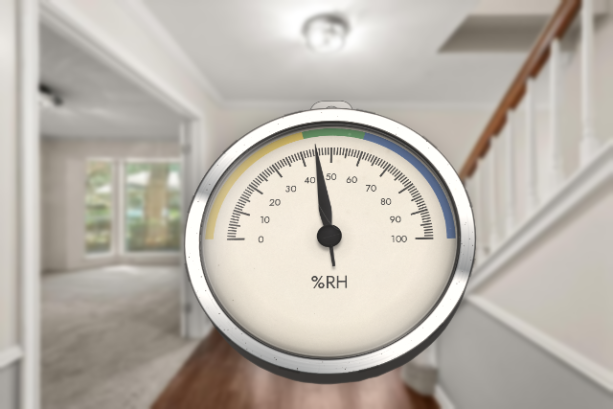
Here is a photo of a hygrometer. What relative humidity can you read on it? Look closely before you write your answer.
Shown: 45 %
